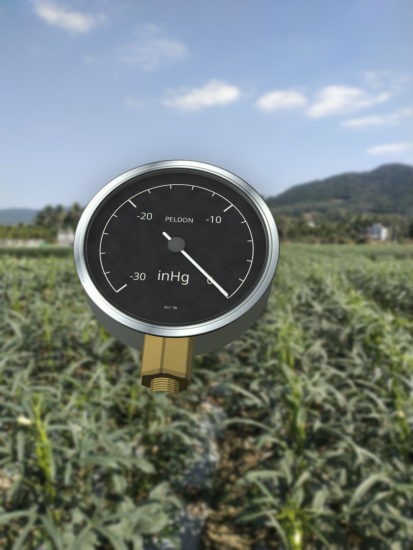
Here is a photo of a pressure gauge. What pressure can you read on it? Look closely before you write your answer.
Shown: 0 inHg
